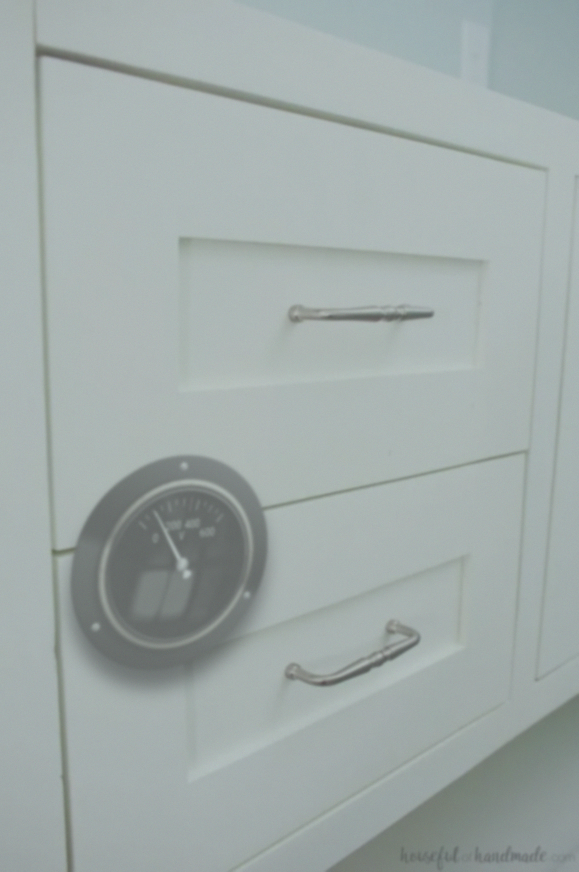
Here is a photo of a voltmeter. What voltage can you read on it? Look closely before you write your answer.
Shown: 100 V
